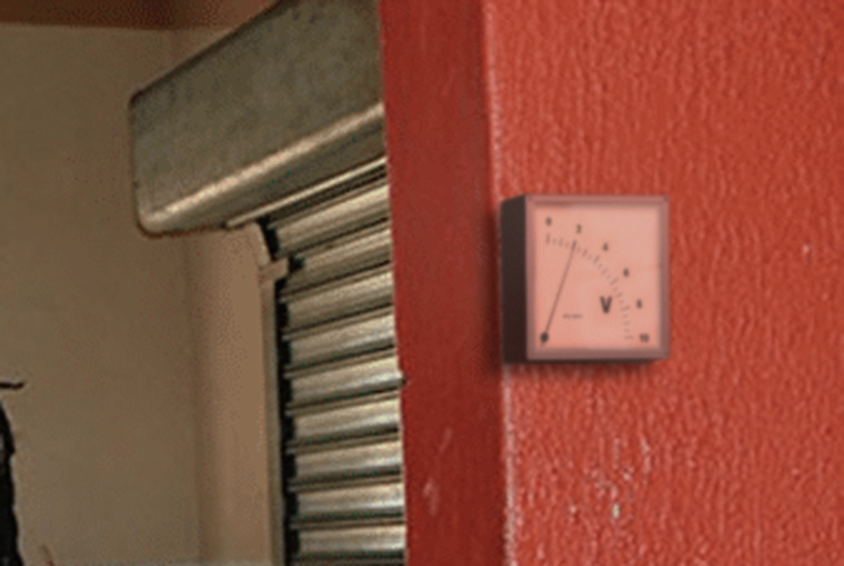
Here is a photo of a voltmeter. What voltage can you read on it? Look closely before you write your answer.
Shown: 2 V
